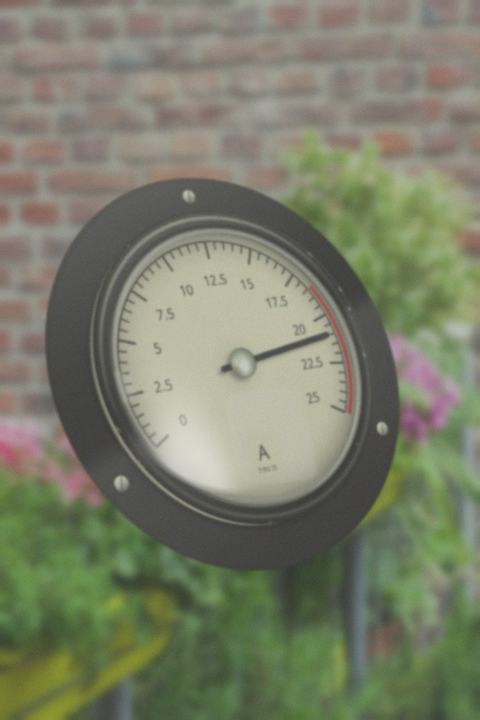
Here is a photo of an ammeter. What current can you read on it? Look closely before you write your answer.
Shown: 21 A
